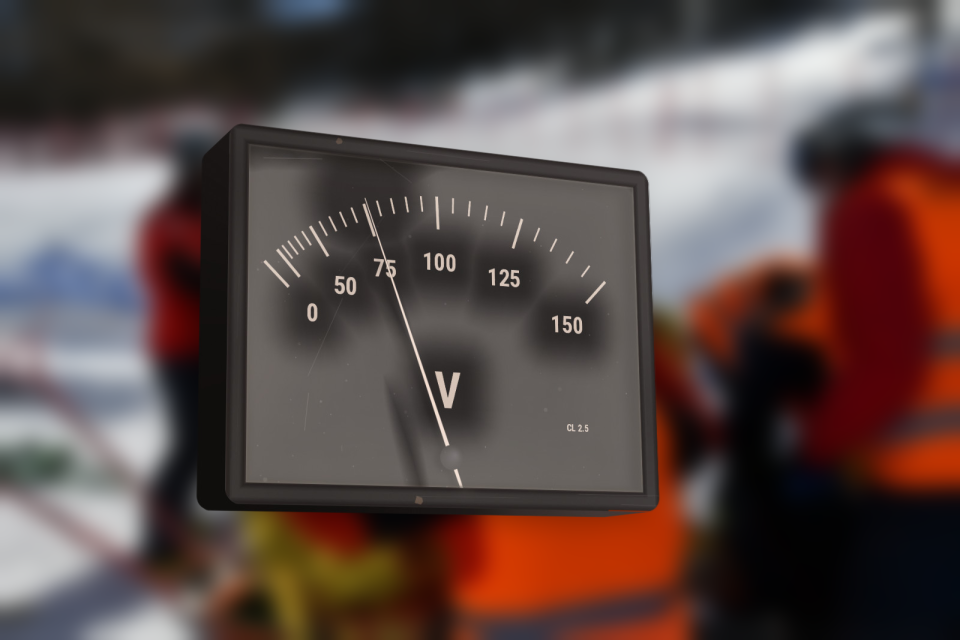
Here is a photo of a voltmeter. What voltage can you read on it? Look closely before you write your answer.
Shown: 75 V
